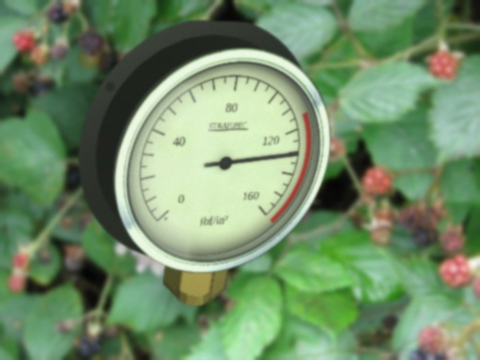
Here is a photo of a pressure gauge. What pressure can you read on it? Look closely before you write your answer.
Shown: 130 psi
